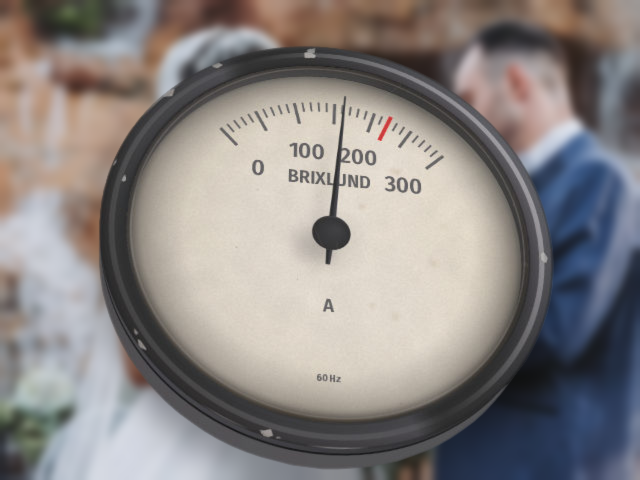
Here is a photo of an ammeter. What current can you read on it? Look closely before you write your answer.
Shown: 160 A
